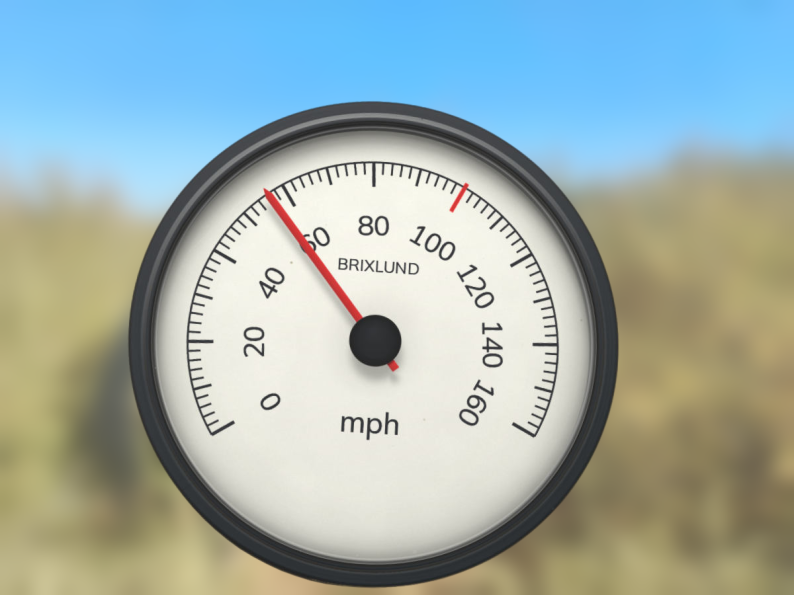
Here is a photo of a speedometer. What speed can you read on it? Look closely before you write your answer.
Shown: 56 mph
